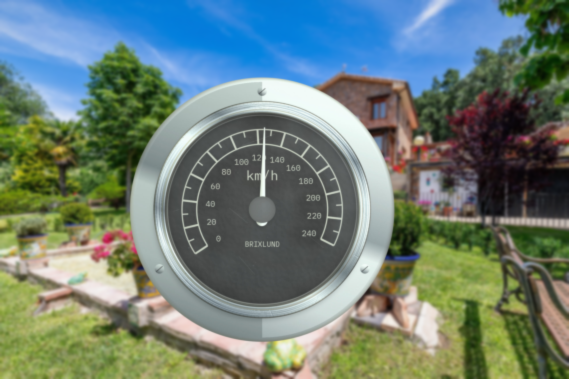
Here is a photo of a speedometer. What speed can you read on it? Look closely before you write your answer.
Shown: 125 km/h
